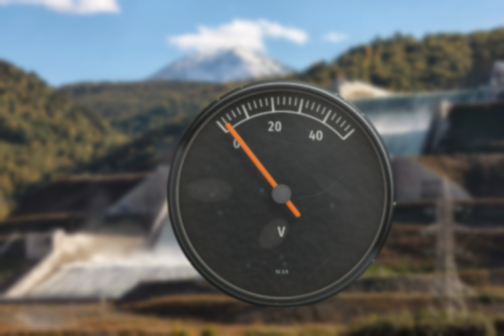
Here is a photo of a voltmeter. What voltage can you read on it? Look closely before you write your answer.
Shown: 2 V
